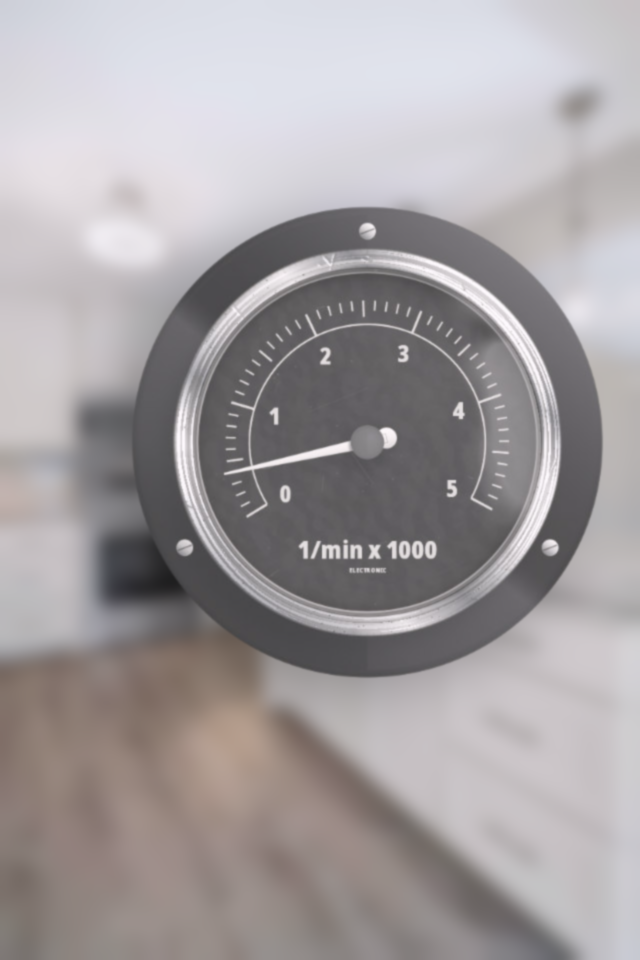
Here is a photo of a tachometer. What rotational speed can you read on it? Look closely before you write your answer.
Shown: 400 rpm
